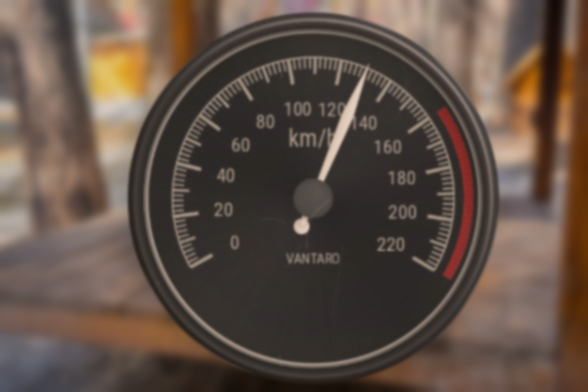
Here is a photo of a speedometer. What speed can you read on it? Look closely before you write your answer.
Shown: 130 km/h
